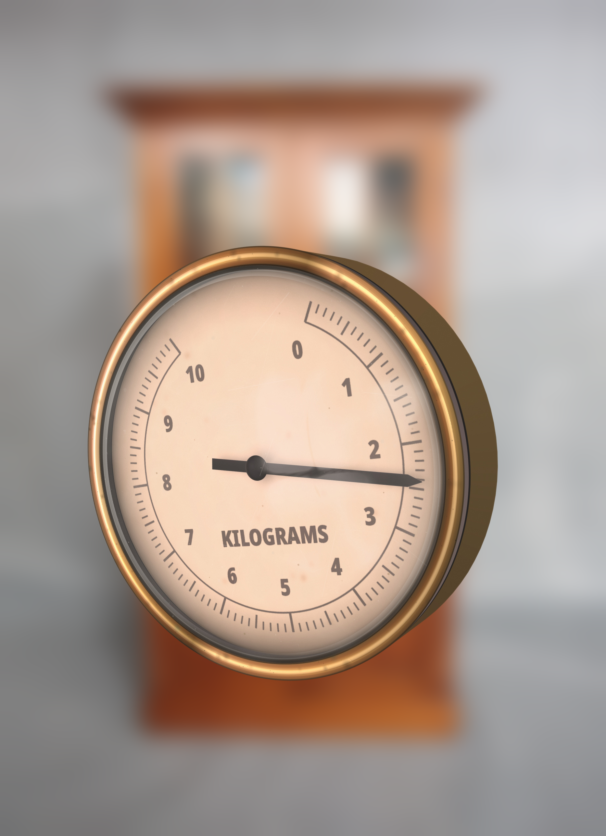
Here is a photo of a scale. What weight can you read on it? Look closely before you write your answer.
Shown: 2.4 kg
